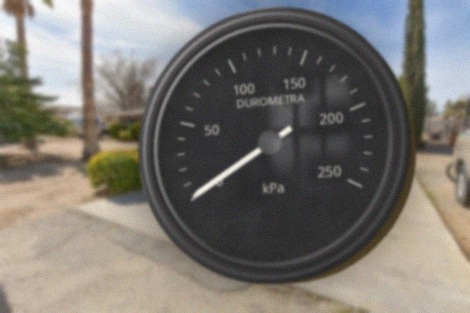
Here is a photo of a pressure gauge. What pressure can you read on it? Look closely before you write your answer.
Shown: 0 kPa
